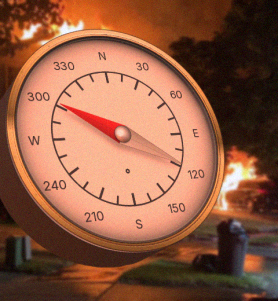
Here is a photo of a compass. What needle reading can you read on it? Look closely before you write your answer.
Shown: 300 °
